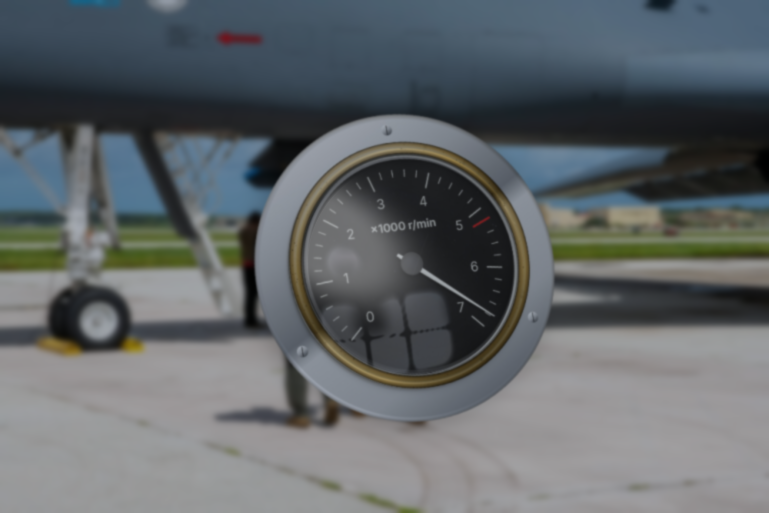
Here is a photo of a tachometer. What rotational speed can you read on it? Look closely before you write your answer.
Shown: 6800 rpm
